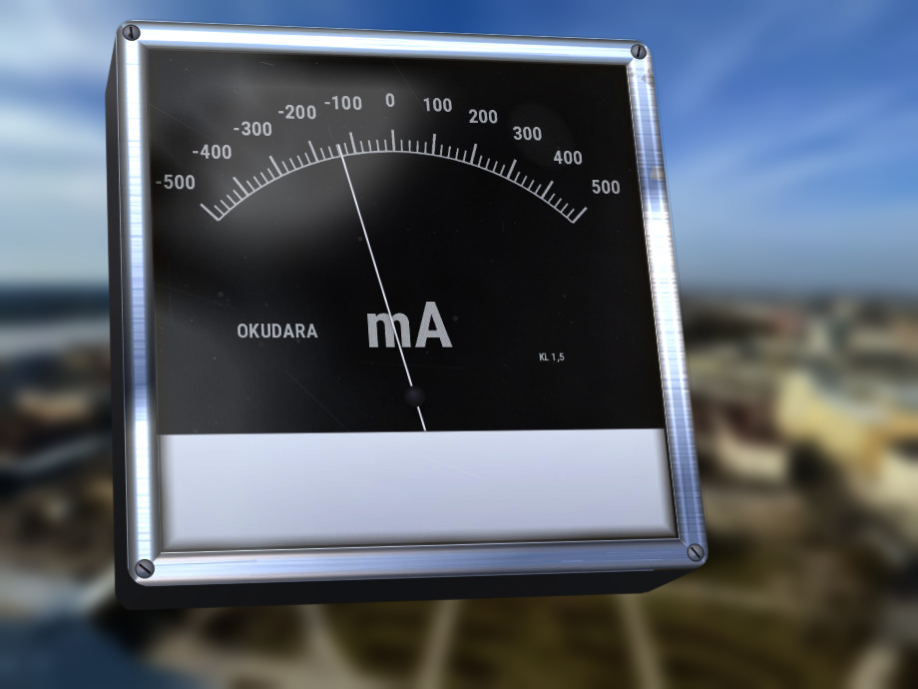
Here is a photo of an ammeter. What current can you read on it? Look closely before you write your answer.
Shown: -140 mA
